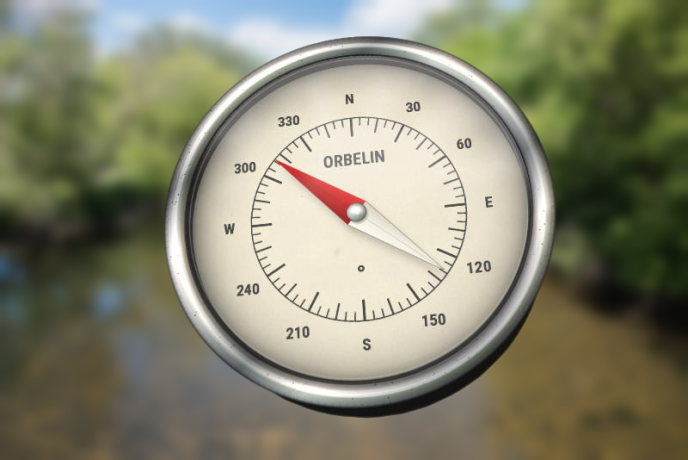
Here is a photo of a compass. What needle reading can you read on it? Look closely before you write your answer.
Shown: 310 °
